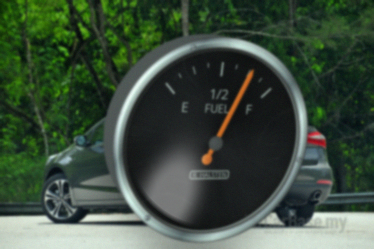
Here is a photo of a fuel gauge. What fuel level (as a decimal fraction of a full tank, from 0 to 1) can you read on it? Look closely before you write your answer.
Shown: 0.75
